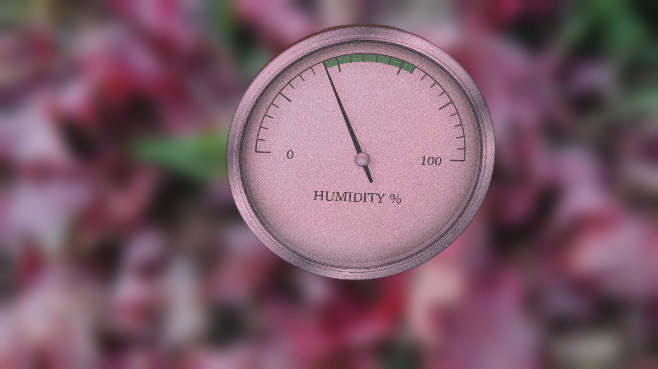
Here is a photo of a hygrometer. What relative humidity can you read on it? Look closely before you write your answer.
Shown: 36 %
